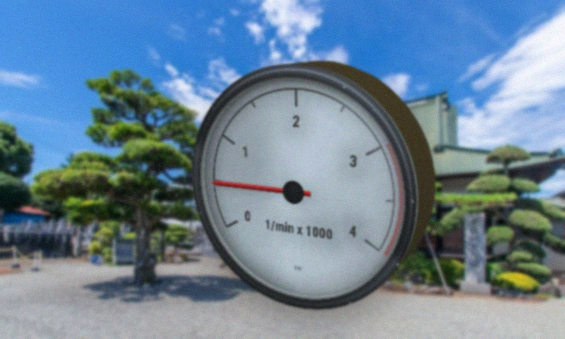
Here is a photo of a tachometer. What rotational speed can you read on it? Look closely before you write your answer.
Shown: 500 rpm
